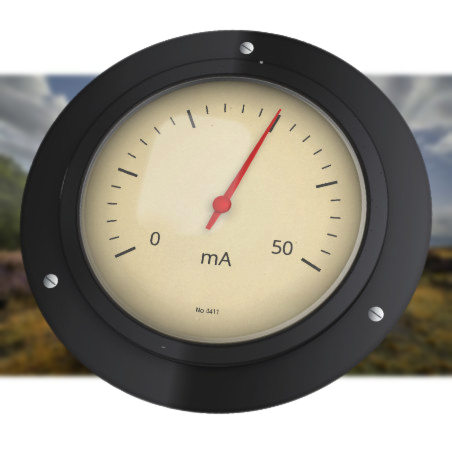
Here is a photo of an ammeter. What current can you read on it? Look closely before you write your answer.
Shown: 30 mA
